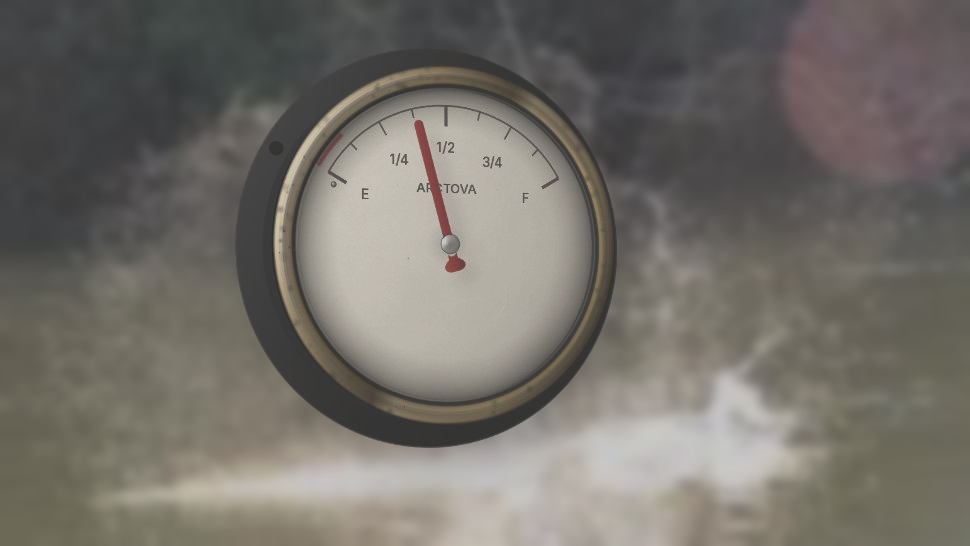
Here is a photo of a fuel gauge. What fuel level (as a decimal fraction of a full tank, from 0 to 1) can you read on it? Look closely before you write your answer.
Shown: 0.375
